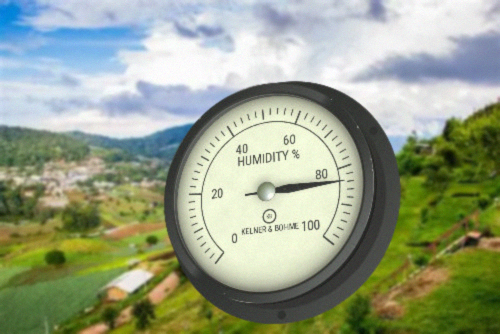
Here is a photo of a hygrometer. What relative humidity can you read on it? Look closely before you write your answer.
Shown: 84 %
